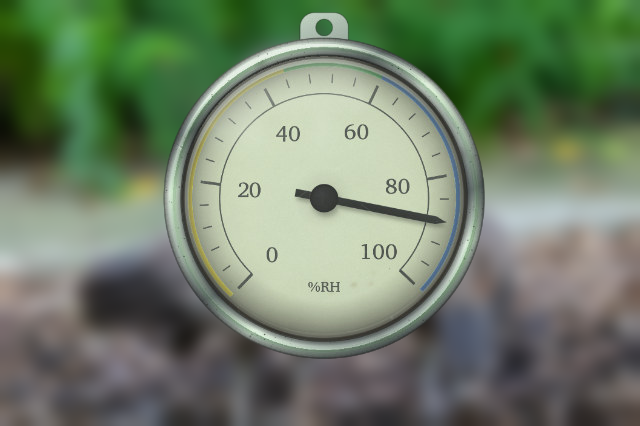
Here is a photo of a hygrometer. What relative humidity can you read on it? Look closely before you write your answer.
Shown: 88 %
